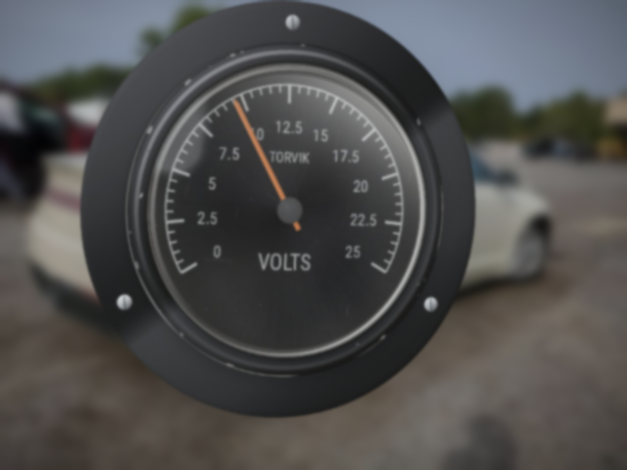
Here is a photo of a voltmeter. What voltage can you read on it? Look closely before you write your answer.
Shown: 9.5 V
